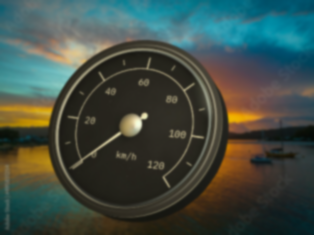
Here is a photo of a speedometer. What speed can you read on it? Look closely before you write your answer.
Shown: 0 km/h
